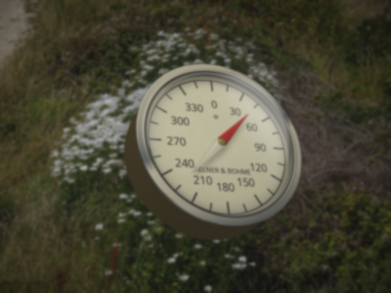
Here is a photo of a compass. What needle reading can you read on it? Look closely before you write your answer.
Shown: 45 °
